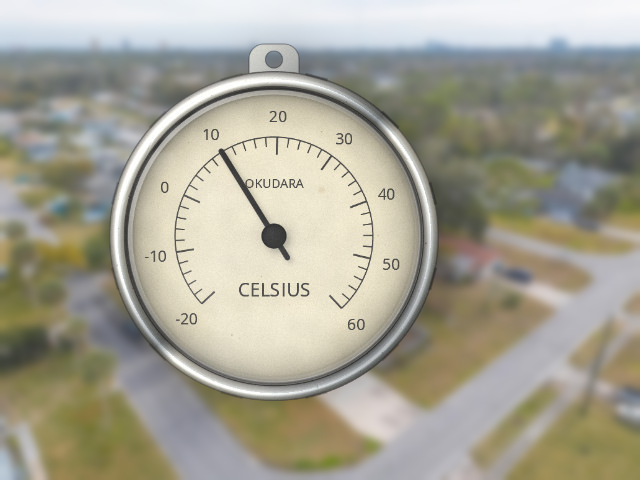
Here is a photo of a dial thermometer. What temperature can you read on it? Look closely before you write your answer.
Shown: 10 °C
